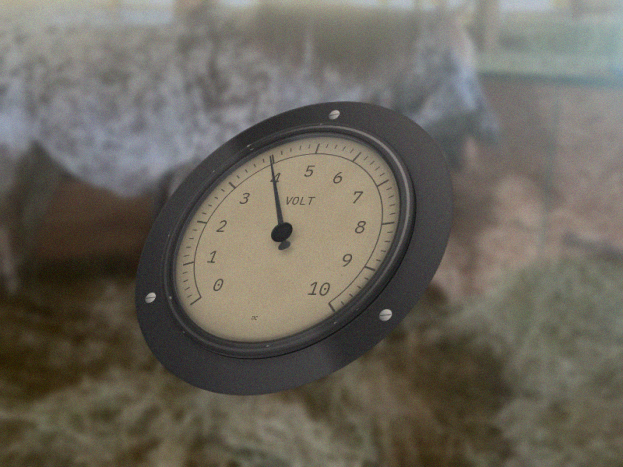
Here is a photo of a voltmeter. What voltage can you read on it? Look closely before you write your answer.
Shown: 4 V
